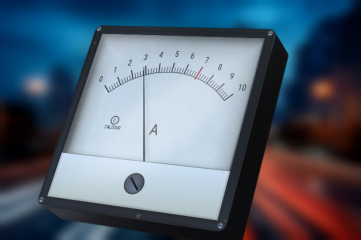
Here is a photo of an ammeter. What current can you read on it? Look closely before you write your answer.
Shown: 3 A
